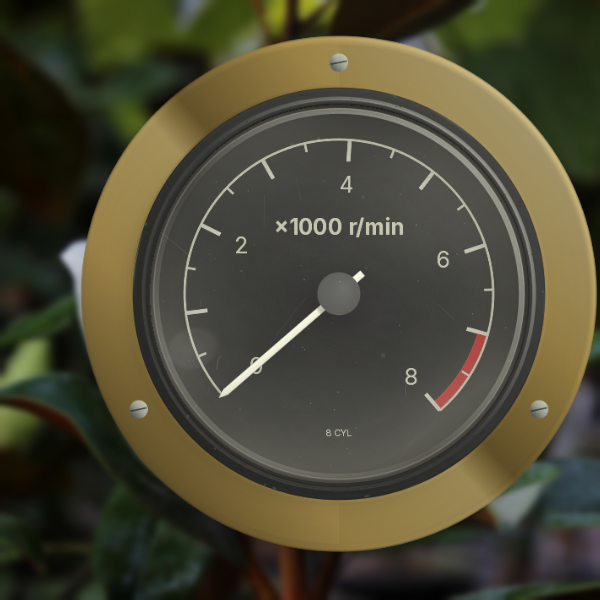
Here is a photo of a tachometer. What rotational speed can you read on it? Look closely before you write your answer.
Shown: 0 rpm
